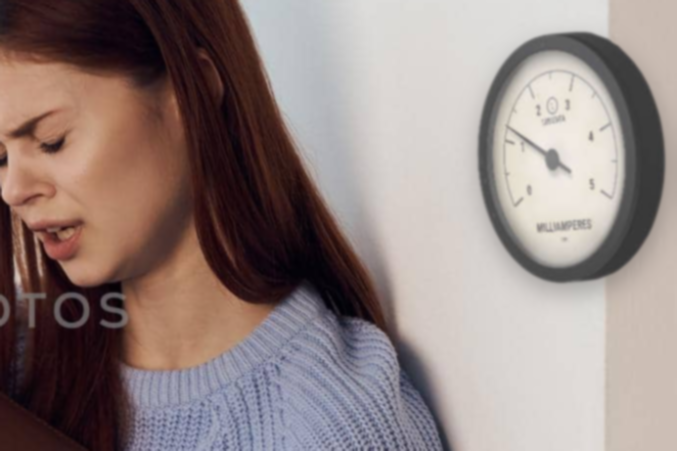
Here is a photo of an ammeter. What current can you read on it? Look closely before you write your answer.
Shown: 1.25 mA
